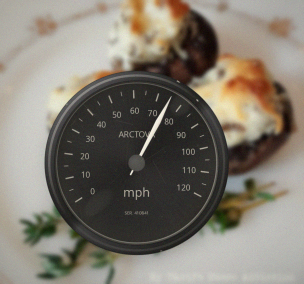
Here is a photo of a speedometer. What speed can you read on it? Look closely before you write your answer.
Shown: 75 mph
